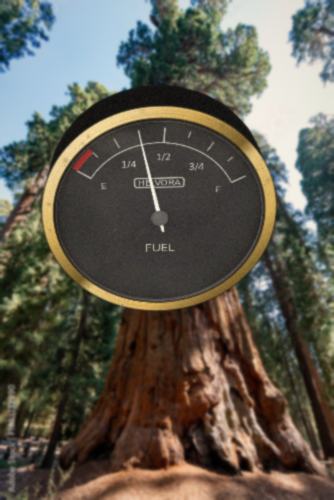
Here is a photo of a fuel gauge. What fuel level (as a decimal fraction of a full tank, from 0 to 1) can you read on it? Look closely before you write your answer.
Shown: 0.375
